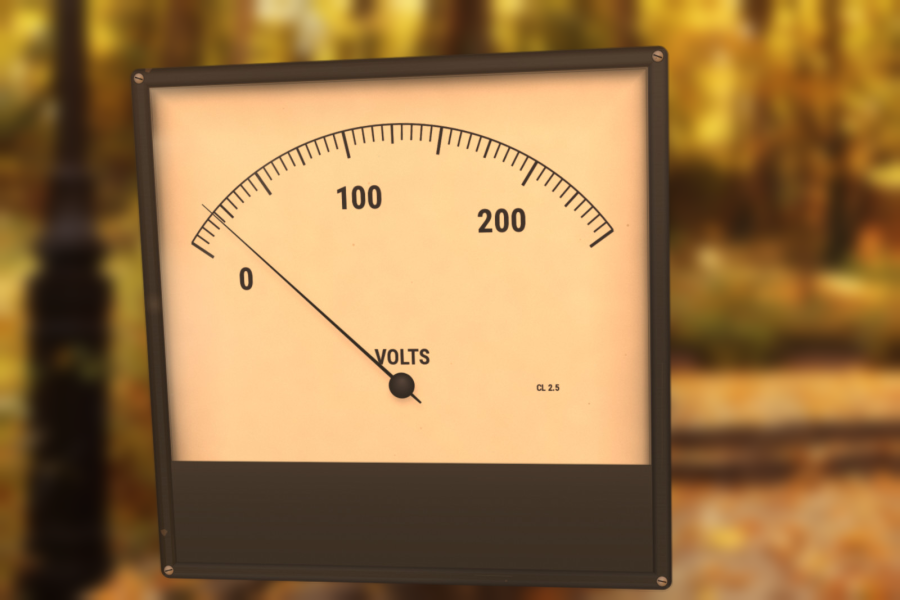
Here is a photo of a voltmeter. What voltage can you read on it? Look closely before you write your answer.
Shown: 20 V
